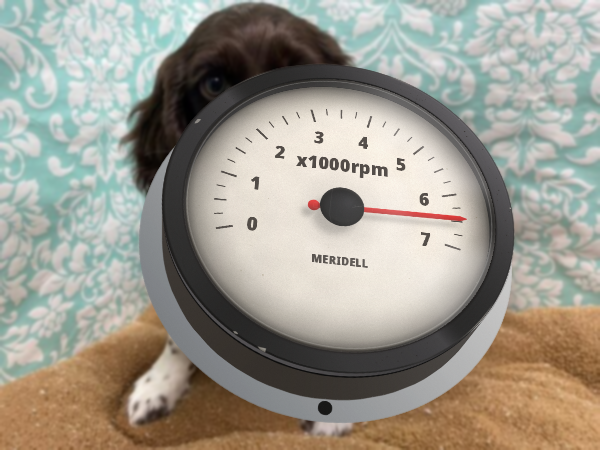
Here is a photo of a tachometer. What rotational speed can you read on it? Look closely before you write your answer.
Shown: 6500 rpm
